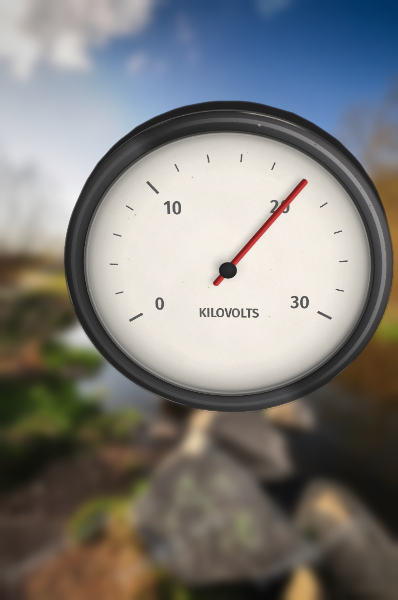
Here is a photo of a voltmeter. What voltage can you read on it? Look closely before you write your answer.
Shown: 20 kV
